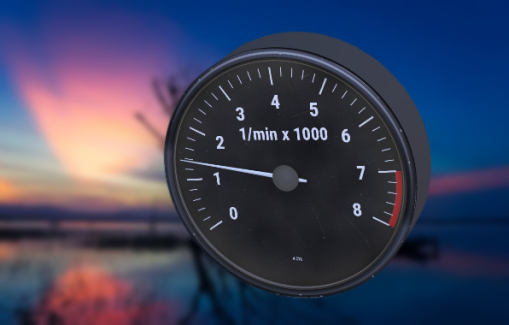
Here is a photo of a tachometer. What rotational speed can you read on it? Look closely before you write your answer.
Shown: 1400 rpm
